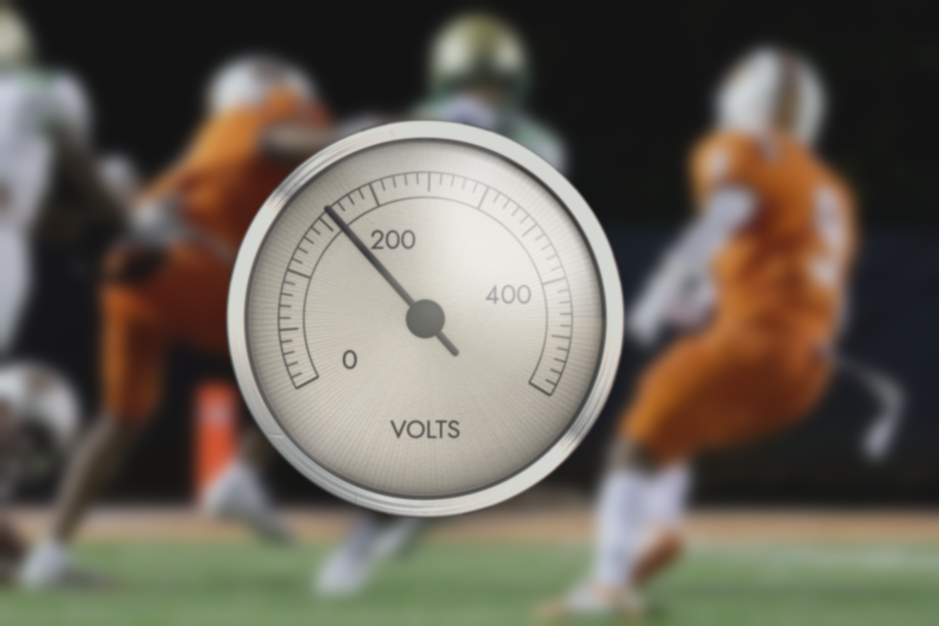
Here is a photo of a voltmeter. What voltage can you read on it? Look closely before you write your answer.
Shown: 160 V
